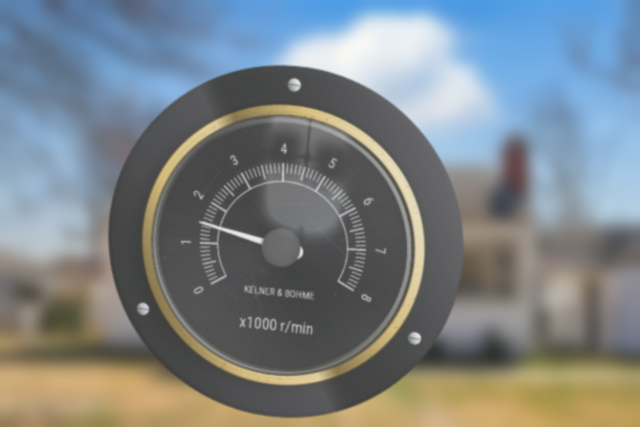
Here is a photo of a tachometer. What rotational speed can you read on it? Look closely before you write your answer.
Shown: 1500 rpm
